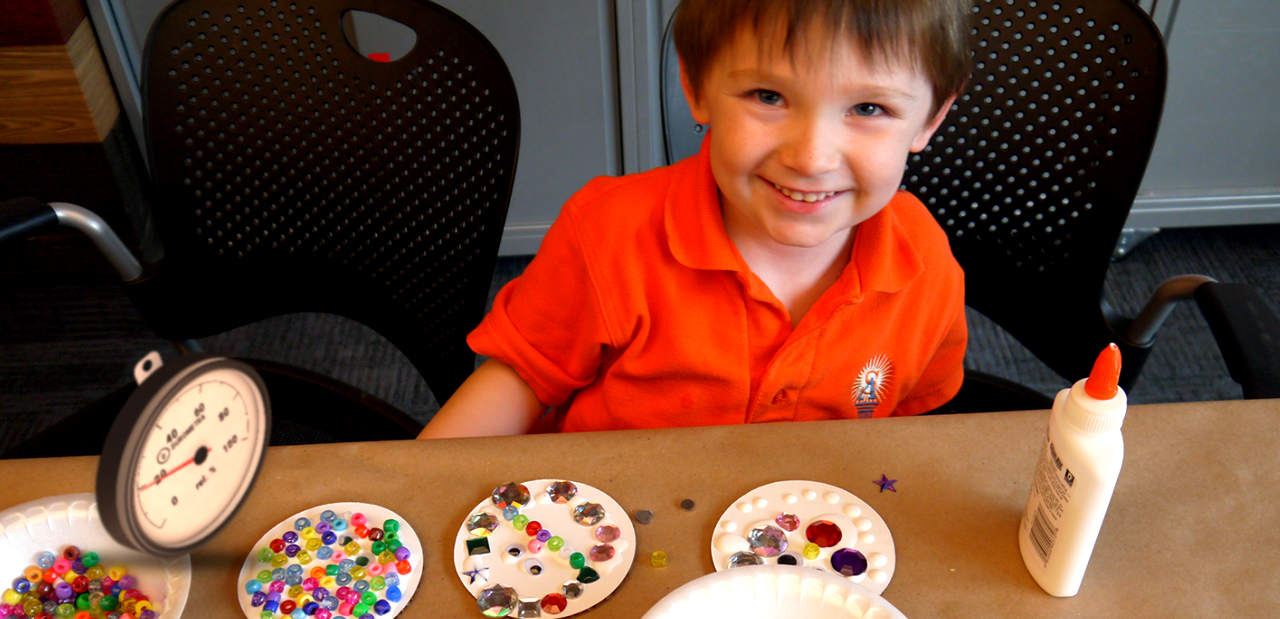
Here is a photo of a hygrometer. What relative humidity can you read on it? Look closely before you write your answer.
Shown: 20 %
